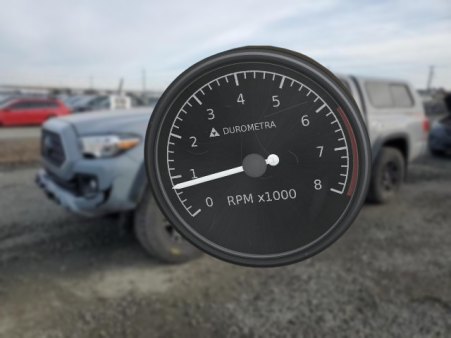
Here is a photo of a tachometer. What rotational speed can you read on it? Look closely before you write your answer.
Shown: 800 rpm
